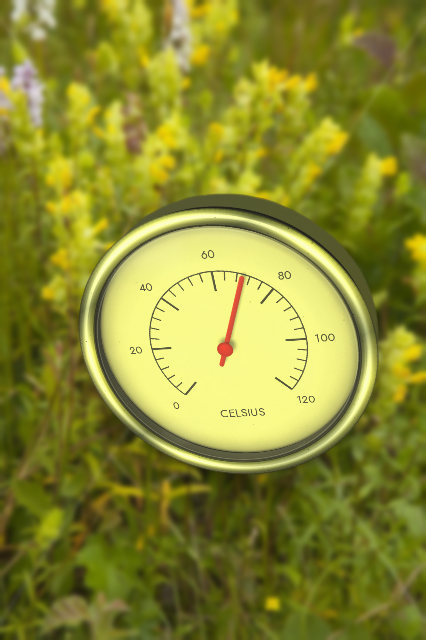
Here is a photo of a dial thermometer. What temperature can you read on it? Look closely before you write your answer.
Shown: 70 °C
